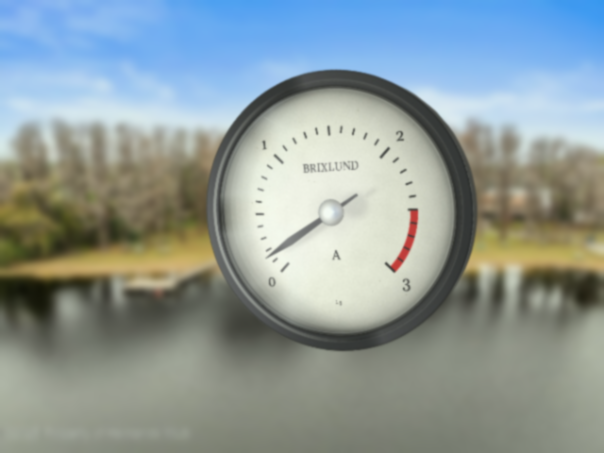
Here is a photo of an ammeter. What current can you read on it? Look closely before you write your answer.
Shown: 0.15 A
